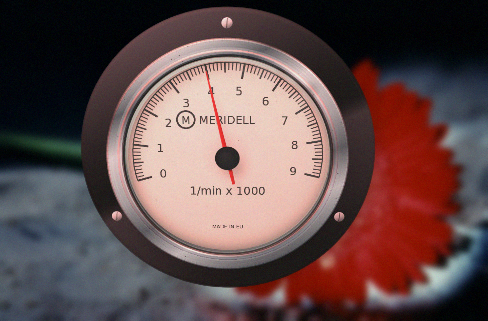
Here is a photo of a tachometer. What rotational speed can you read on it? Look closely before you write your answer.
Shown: 4000 rpm
